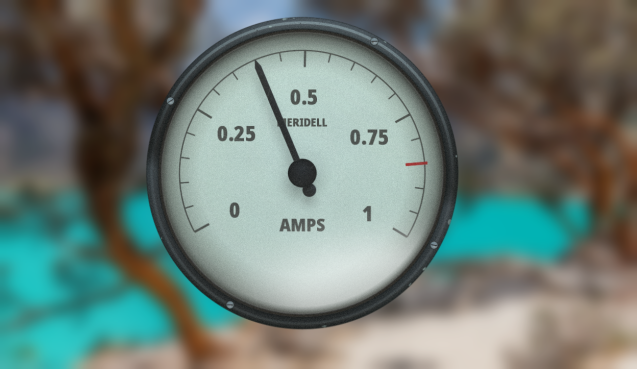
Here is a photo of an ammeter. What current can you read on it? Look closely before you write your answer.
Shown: 0.4 A
